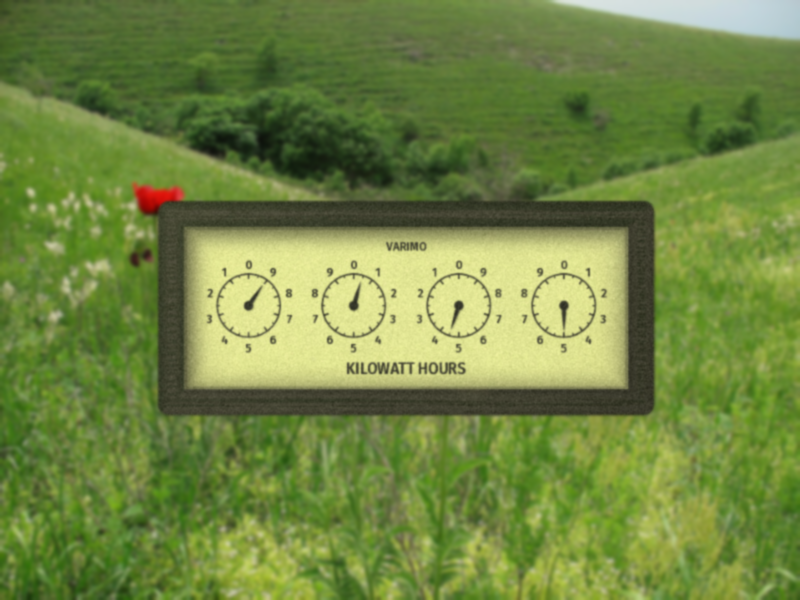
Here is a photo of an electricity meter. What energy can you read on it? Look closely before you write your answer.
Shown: 9045 kWh
